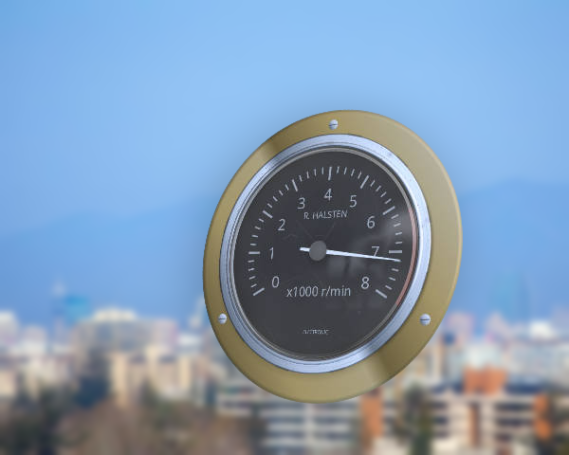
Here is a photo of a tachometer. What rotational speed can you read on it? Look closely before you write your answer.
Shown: 7200 rpm
